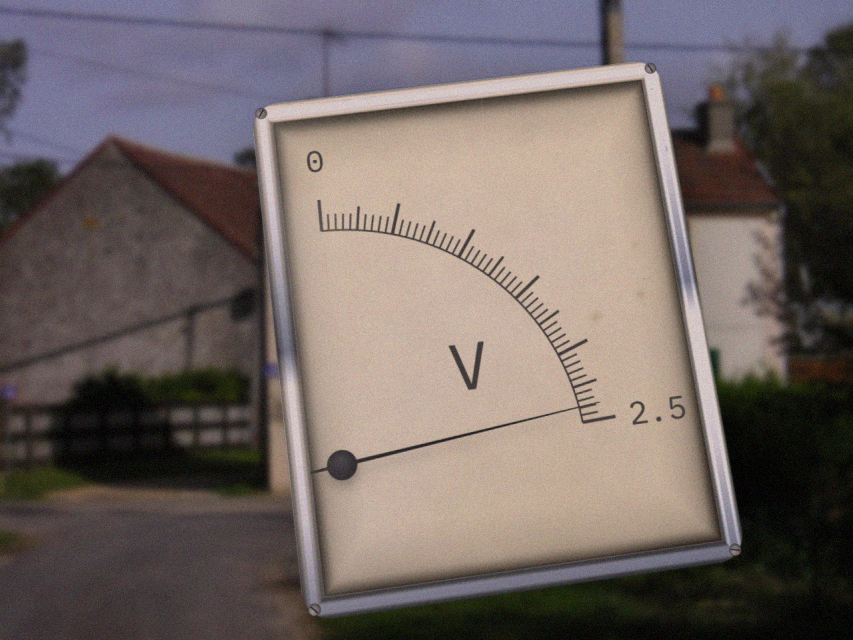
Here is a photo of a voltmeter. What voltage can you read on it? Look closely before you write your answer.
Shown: 2.4 V
